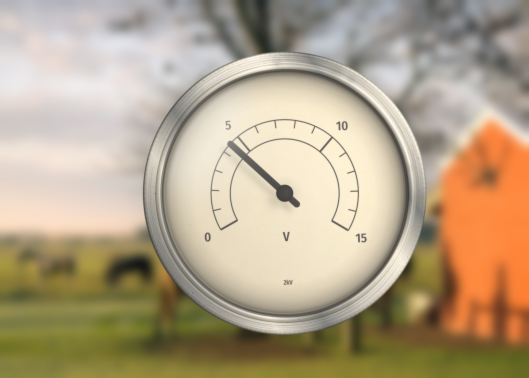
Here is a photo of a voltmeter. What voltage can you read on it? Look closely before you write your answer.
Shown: 4.5 V
